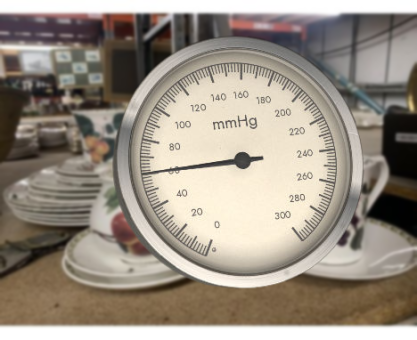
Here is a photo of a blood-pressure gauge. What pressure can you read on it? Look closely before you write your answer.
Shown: 60 mmHg
